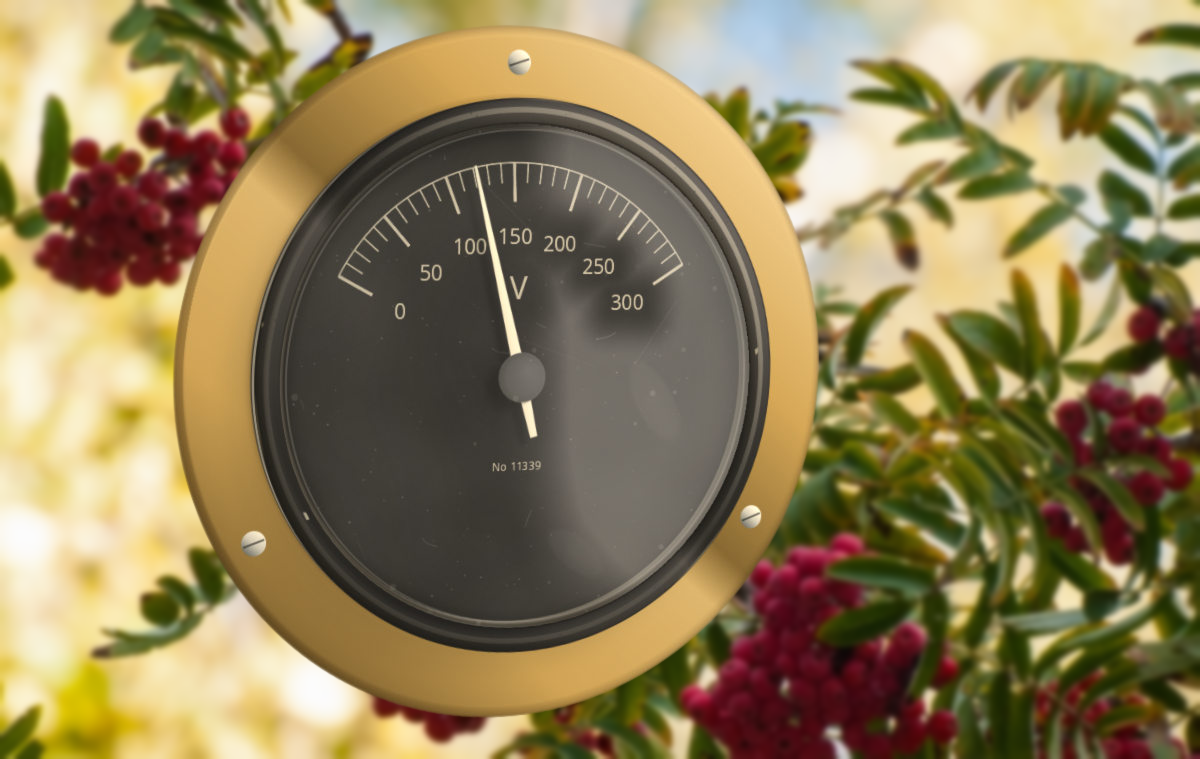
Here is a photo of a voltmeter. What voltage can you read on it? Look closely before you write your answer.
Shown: 120 V
